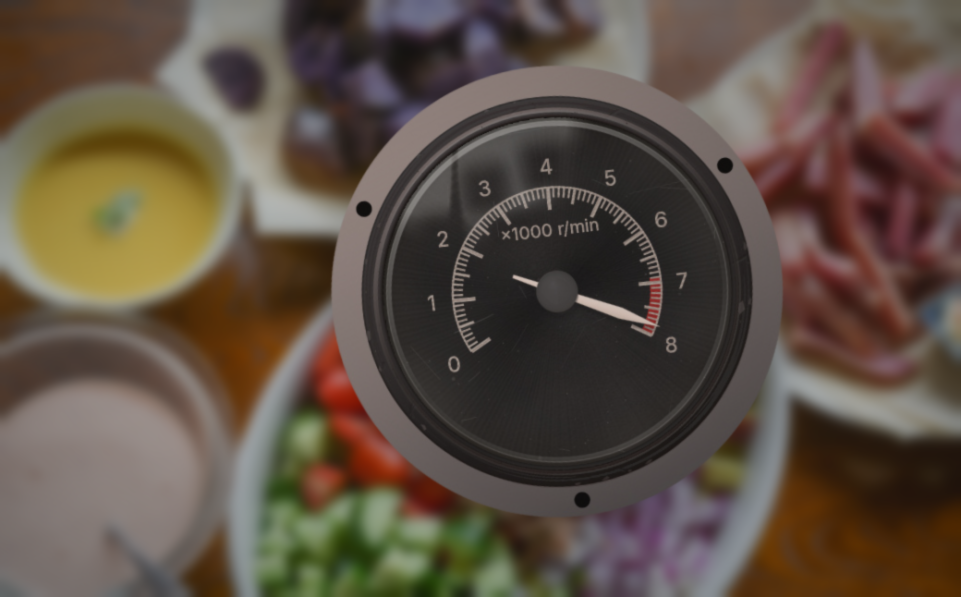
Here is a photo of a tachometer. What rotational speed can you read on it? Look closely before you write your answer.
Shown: 7800 rpm
